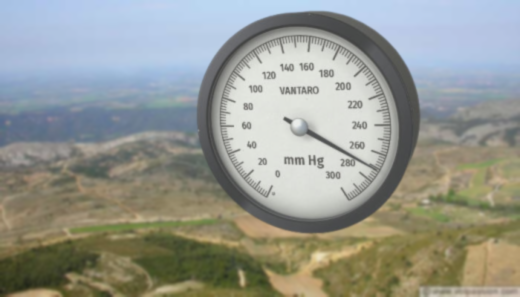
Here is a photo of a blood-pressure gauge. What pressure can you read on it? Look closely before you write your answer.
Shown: 270 mmHg
